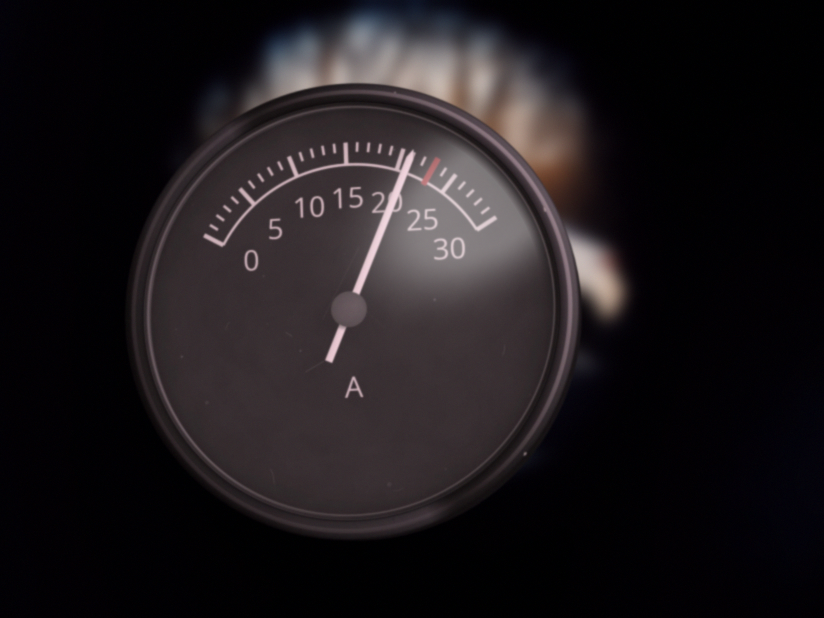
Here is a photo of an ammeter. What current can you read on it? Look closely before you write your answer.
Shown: 21 A
